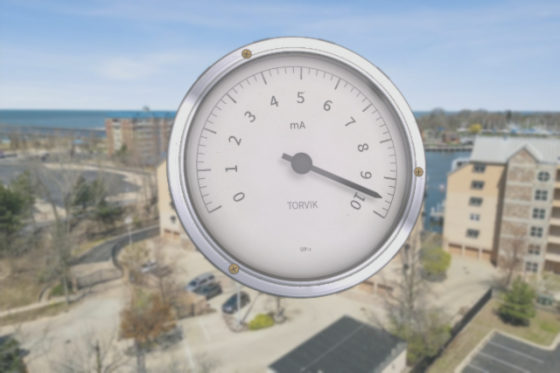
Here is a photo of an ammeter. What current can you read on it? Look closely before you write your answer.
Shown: 9.6 mA
